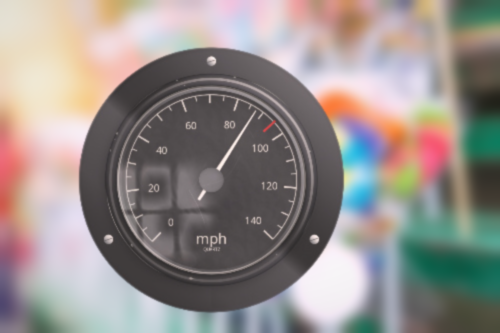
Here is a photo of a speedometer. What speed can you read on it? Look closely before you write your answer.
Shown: 87.5 mph
